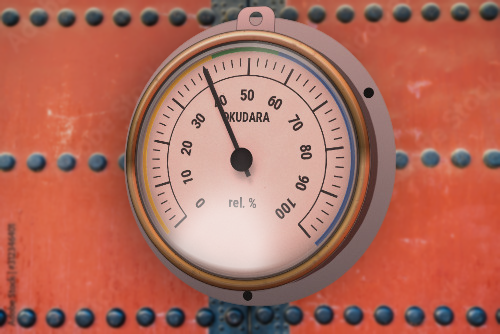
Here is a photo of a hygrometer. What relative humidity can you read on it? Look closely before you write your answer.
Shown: 40 %
